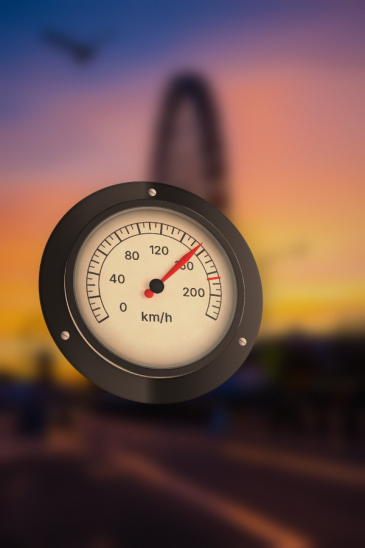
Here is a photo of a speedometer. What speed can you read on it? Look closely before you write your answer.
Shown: 155 km/h
